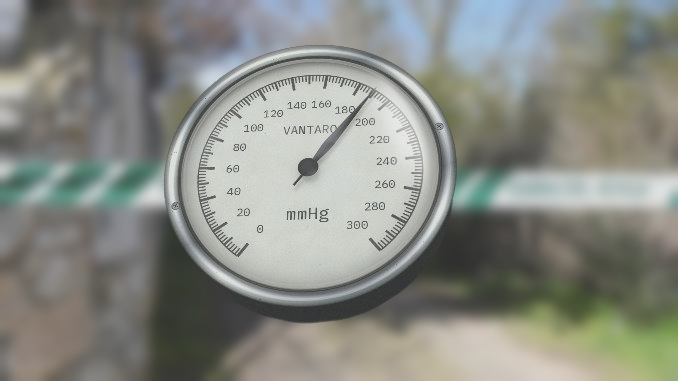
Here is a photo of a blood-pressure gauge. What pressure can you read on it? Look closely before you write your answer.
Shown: 190 mmHg
